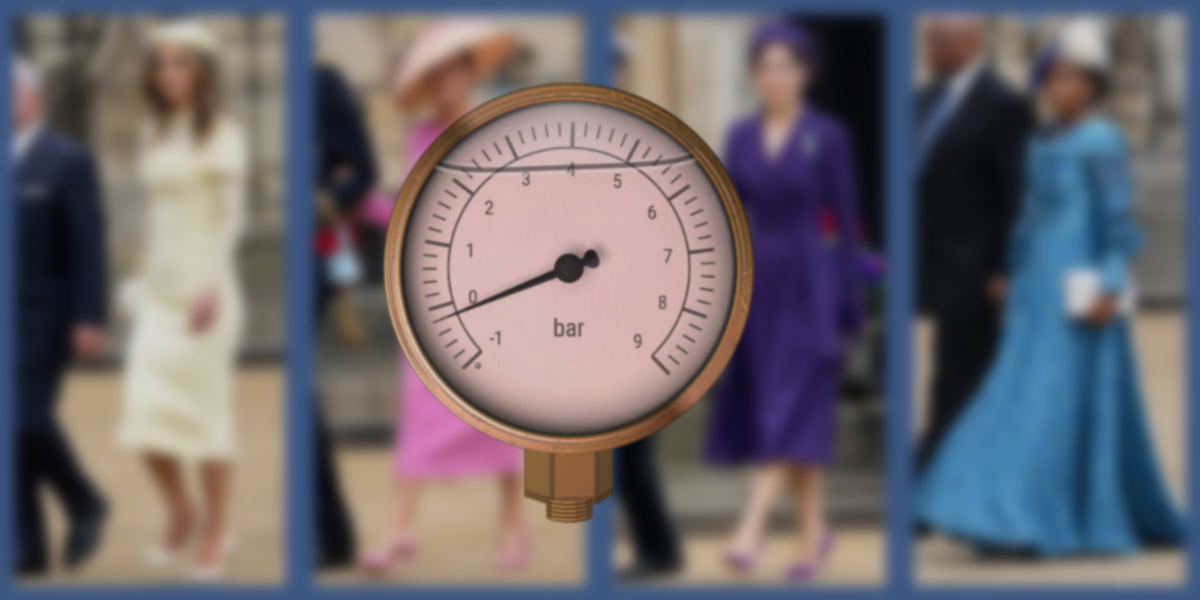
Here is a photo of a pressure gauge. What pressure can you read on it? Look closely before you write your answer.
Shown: -0.2 bar
